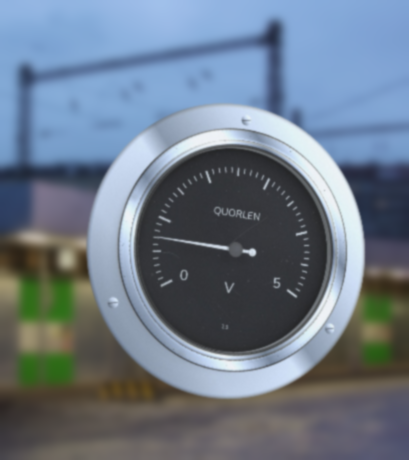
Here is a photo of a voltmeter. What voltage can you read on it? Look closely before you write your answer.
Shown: 0.7 V
